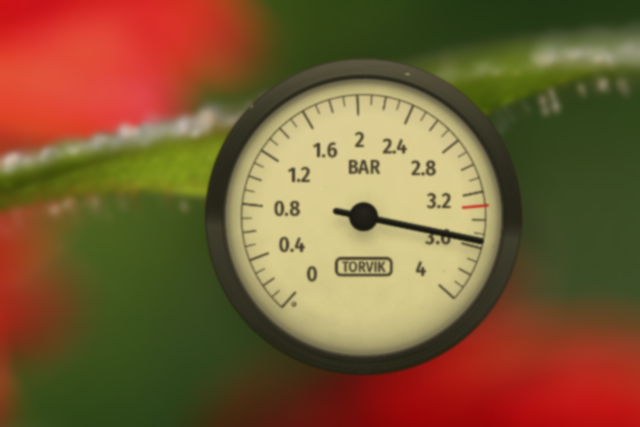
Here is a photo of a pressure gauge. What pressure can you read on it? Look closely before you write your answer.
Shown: 3.55 bar
